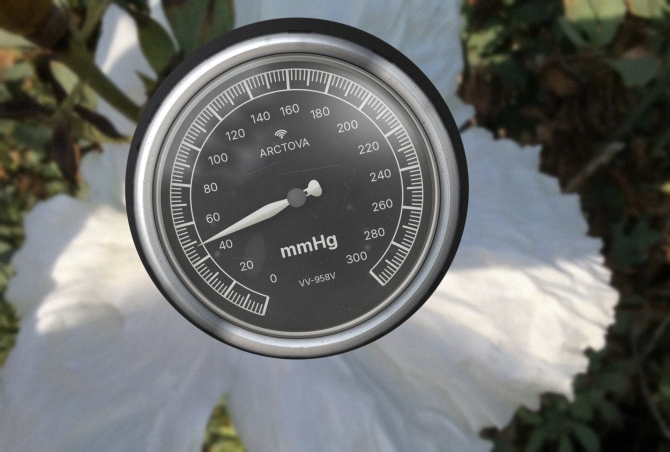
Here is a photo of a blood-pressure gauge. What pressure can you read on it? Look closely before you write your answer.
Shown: 48 mmHg
